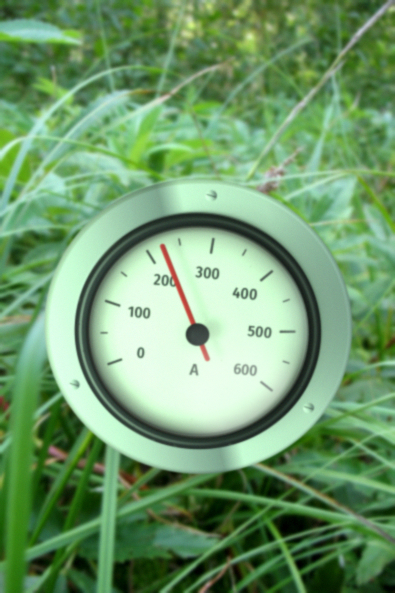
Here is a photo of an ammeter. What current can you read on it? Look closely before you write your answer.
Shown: 225 A
